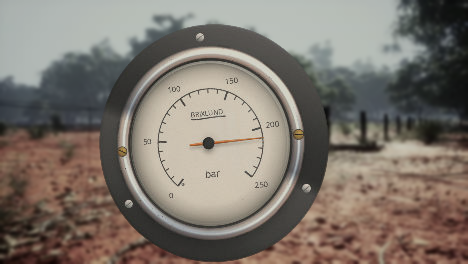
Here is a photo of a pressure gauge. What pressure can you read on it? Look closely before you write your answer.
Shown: 210 bar
